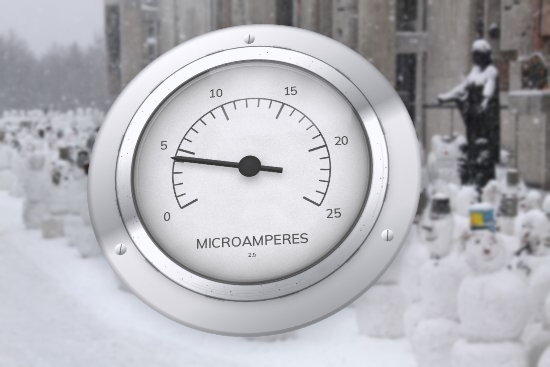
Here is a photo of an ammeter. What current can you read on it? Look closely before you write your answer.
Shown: 4 µA
